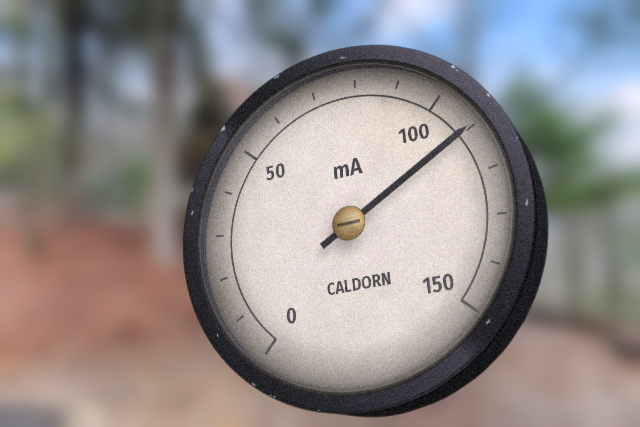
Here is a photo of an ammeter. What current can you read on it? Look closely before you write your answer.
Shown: 110 mA
